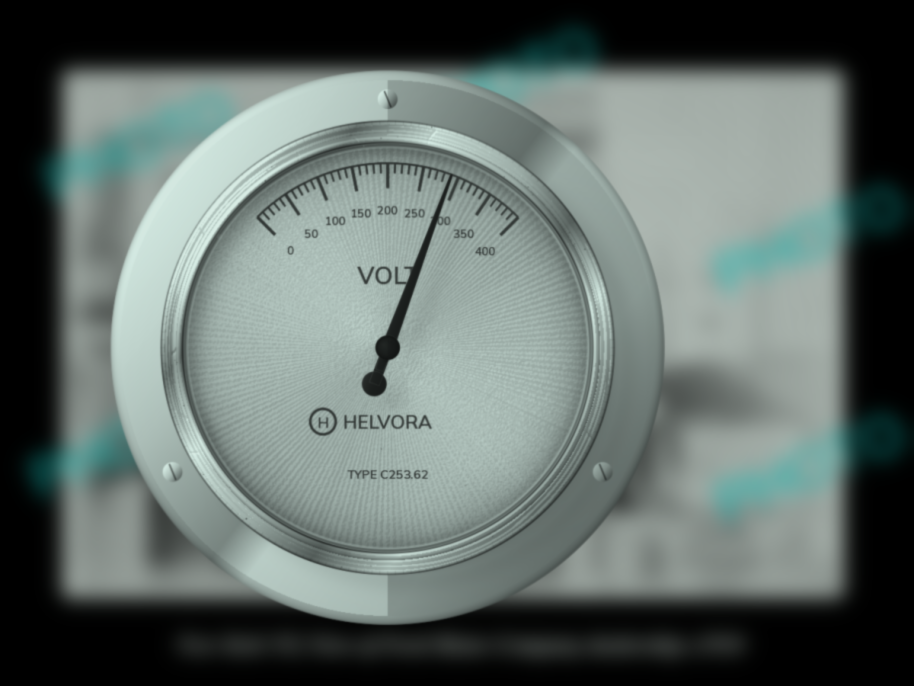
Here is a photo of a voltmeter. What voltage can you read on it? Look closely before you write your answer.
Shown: 290 V
